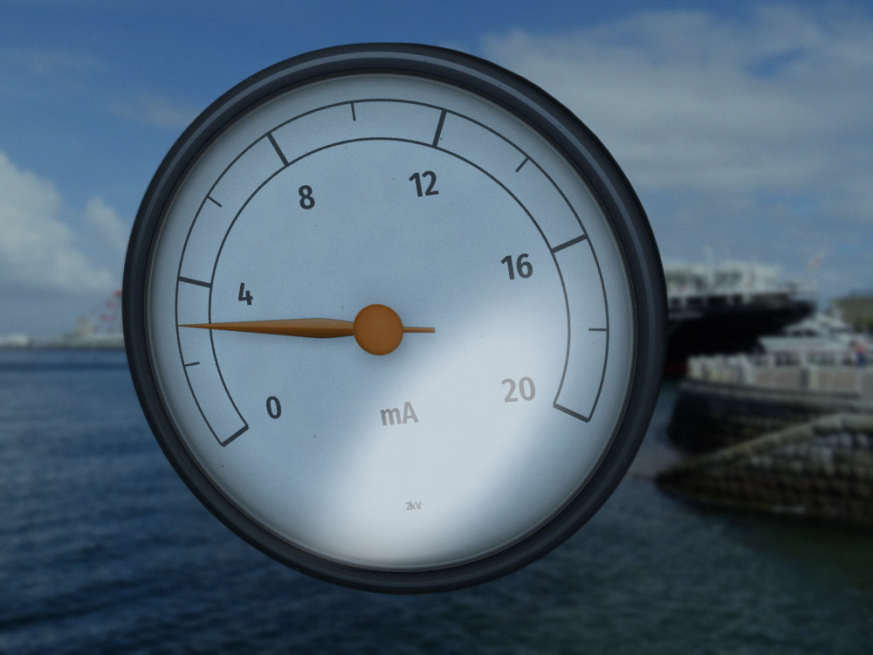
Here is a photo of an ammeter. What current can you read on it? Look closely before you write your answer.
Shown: 3 mA
